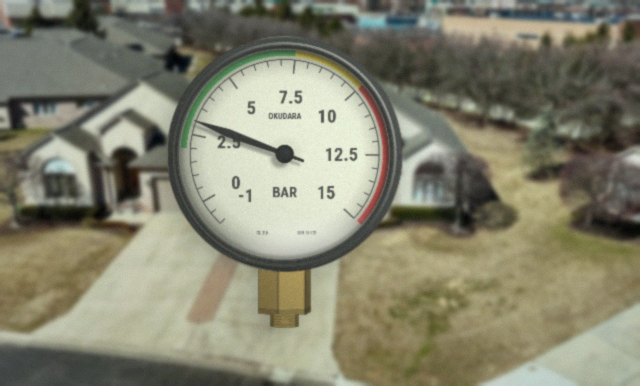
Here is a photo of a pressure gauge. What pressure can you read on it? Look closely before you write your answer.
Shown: 3 bar
